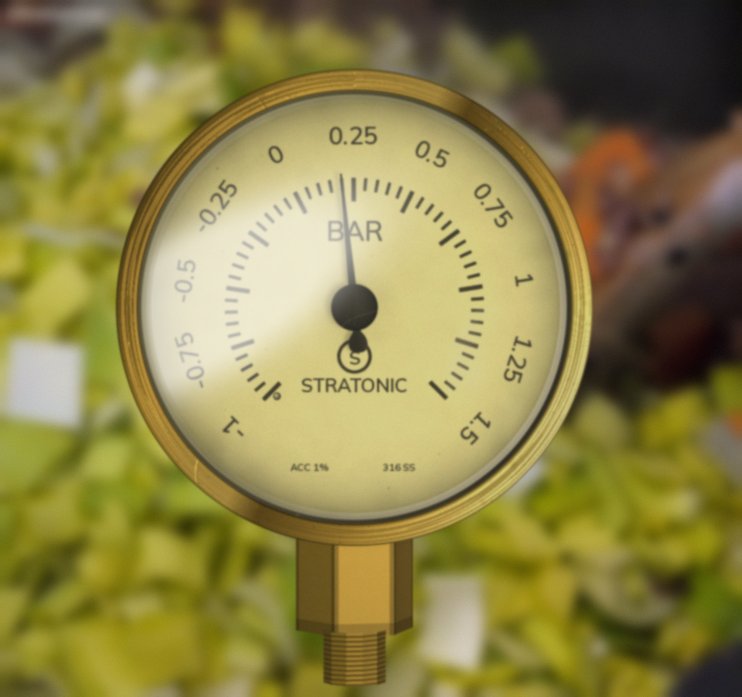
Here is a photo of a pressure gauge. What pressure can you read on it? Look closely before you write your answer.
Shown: 0.2 bar
